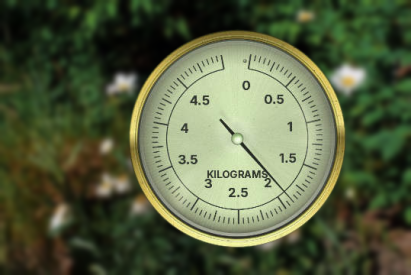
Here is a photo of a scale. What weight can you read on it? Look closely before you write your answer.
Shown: 1.9 kg
